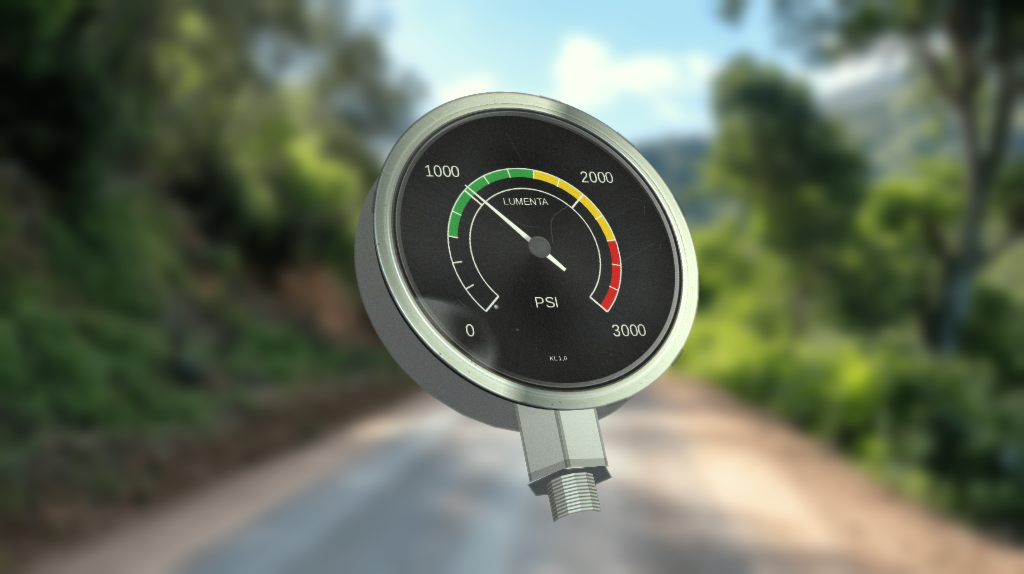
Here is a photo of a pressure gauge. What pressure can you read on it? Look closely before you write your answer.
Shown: 1000 psi
